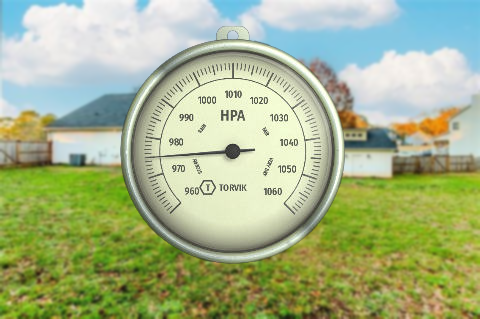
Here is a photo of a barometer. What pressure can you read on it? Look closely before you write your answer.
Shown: 975 hPa
